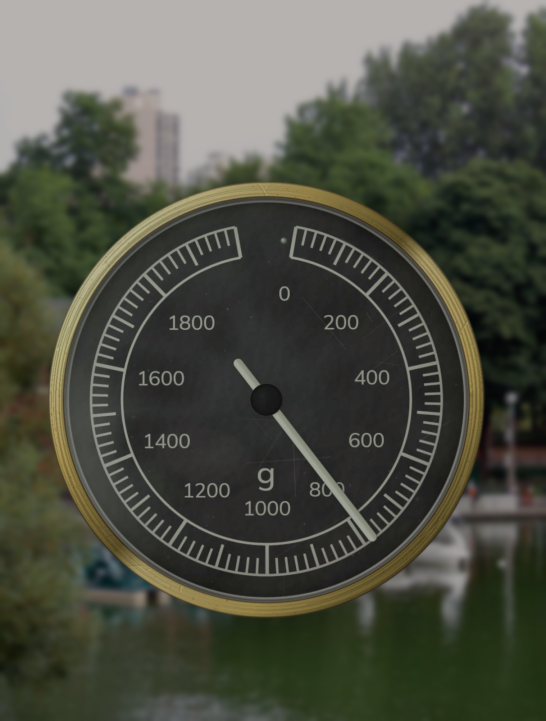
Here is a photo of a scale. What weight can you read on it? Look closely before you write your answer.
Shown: 780 g
